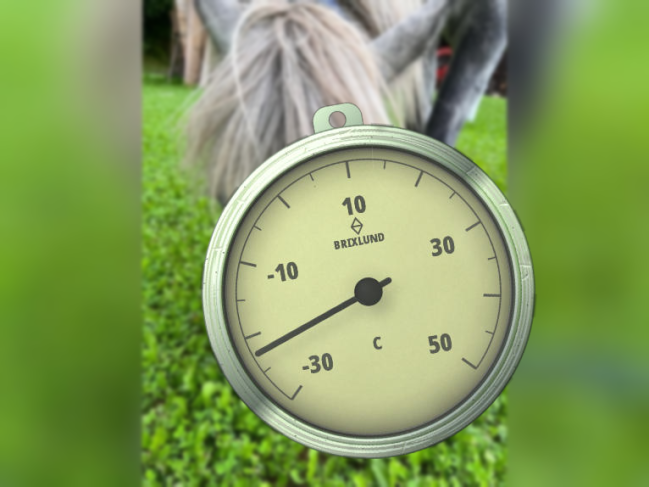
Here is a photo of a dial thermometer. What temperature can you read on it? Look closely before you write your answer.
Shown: -22.5 °C
